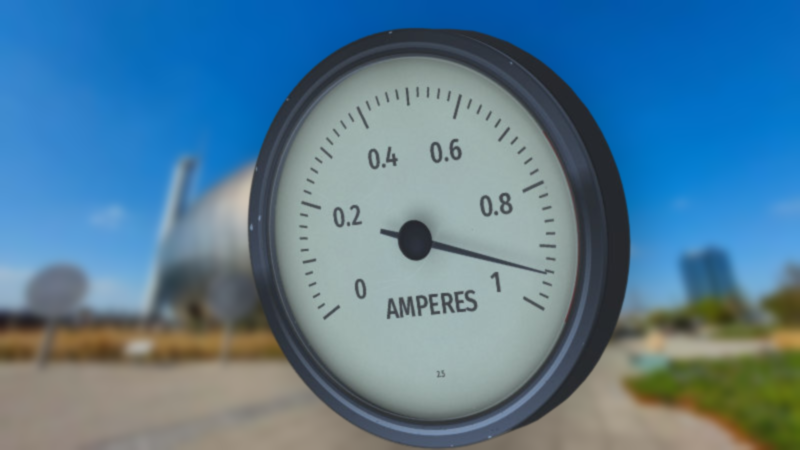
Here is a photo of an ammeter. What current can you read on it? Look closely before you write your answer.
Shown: 0.94 A
